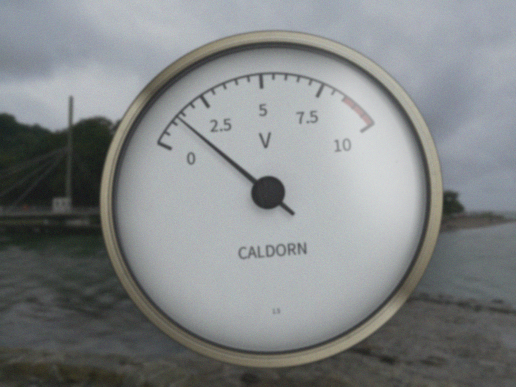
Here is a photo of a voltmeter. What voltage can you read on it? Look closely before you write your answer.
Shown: 1.25 V
